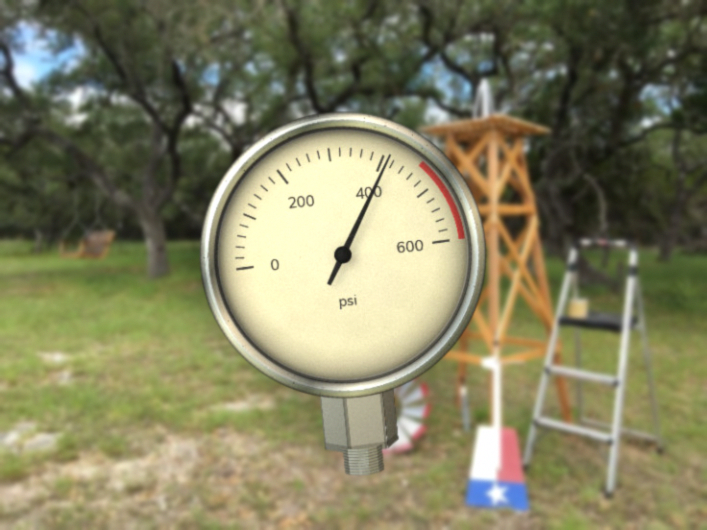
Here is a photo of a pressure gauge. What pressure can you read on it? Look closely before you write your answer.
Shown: 410 psi
